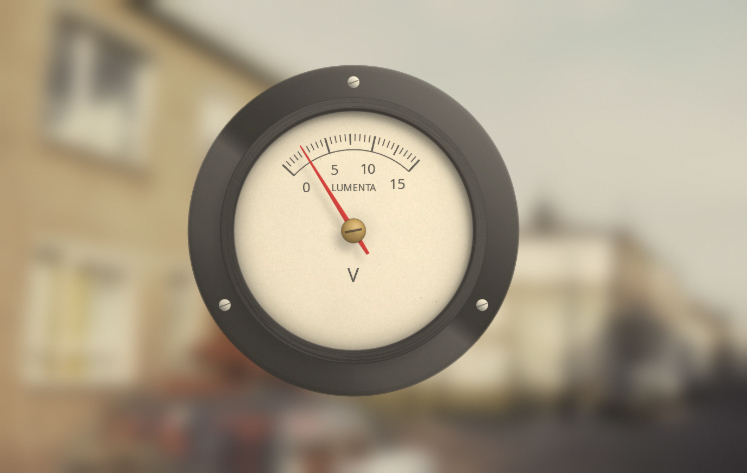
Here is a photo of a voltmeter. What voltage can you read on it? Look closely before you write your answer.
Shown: 2.5 V
